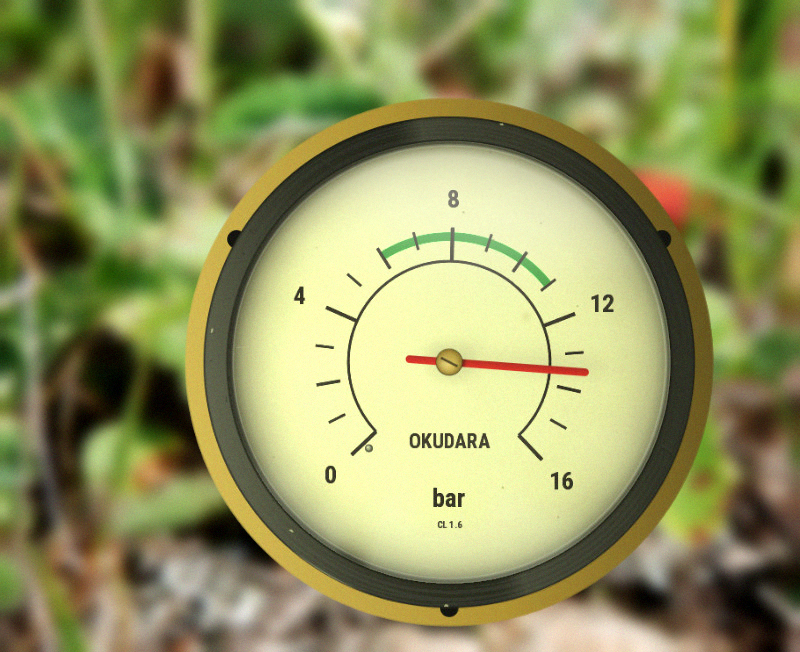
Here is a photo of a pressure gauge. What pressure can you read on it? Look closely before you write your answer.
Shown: 13.5 bar
